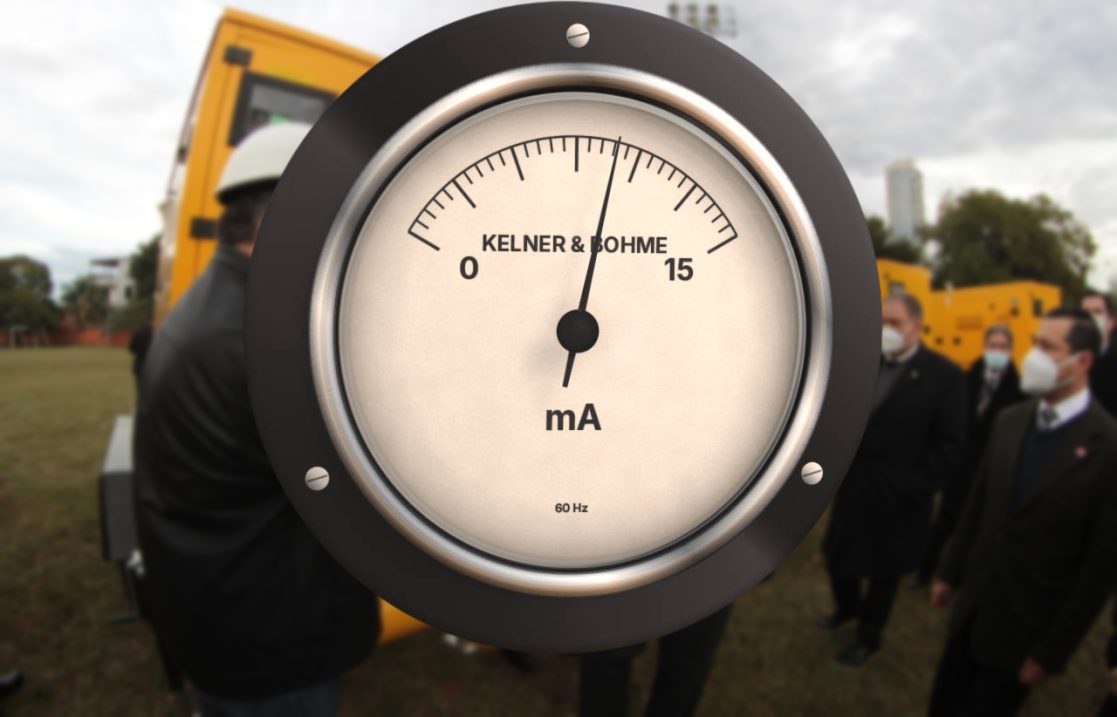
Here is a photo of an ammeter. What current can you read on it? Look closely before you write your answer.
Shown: 9 mA
